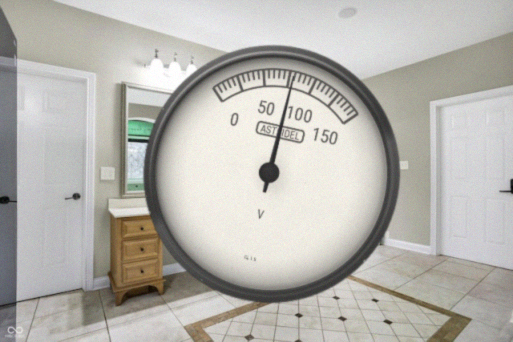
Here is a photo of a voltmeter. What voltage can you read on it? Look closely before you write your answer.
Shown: 80 V
